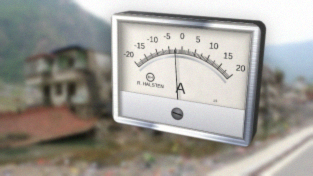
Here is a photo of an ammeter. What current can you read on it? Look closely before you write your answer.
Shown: -2.5 A
